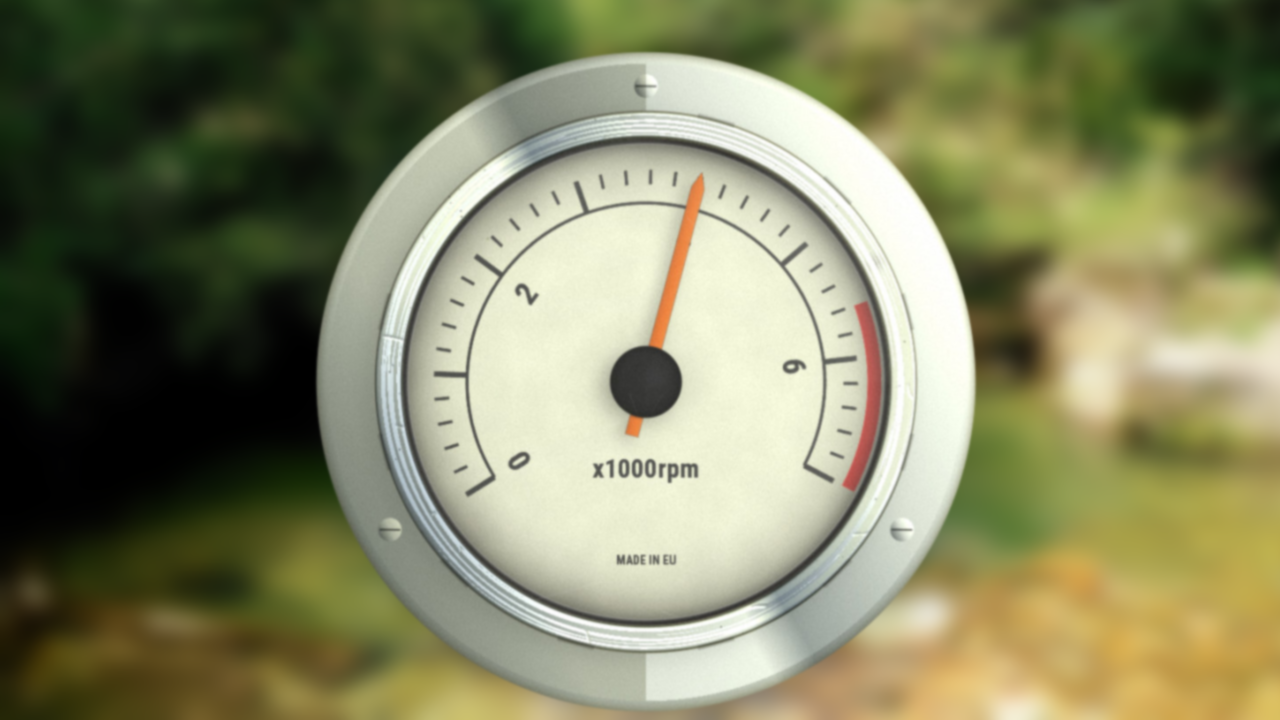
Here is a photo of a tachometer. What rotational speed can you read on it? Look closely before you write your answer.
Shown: 4000 rpm
